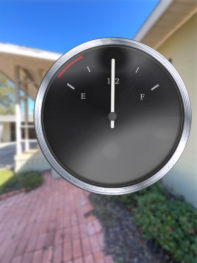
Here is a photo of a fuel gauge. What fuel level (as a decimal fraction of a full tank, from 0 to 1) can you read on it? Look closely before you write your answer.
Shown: 0.5
